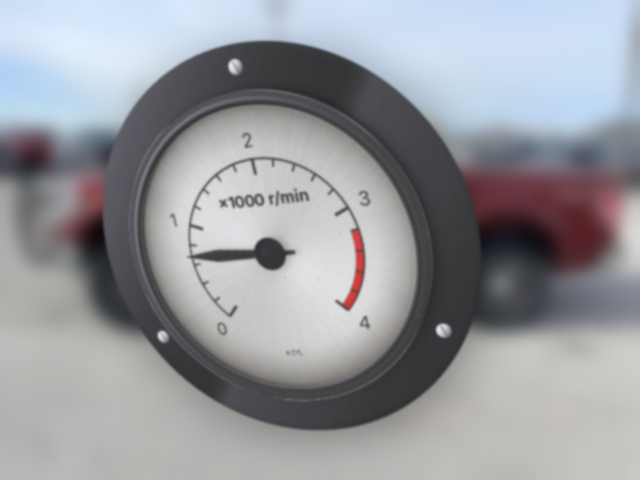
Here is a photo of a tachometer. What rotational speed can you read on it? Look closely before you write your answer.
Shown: 700 rpm
